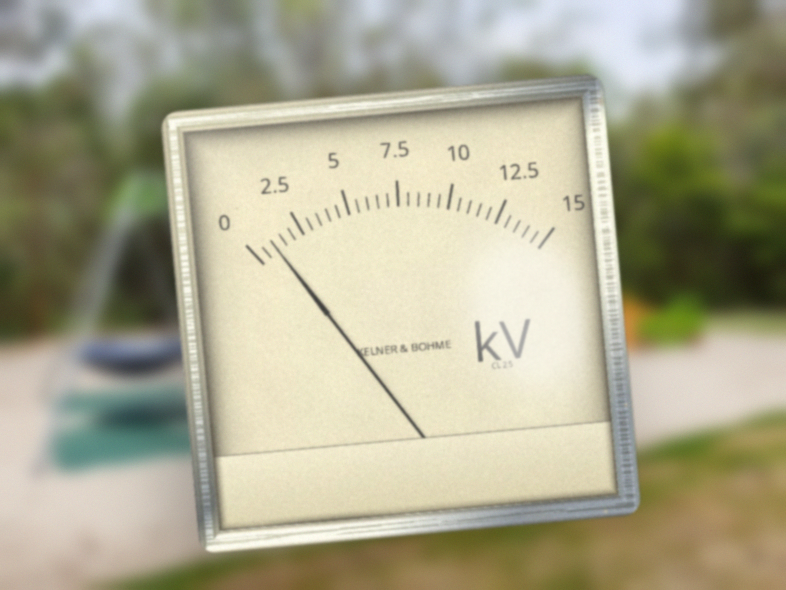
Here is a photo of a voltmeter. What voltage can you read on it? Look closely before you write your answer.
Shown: 1 kV
